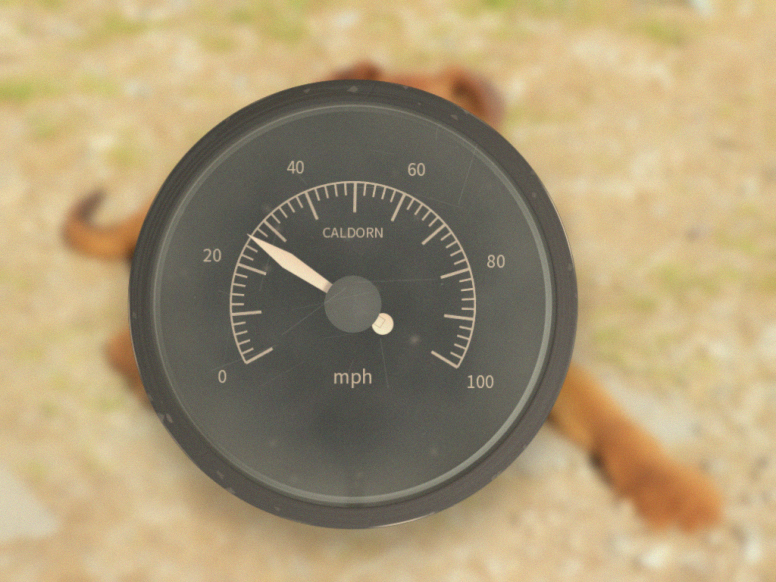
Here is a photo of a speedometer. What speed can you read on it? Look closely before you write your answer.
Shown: 26 mph
